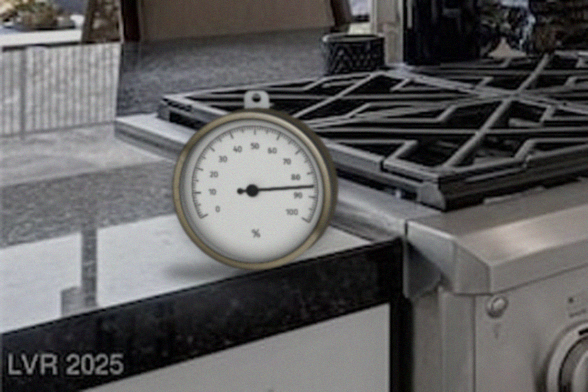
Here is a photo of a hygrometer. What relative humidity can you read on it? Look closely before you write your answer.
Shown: 85 %
